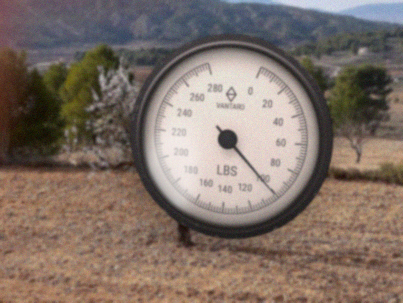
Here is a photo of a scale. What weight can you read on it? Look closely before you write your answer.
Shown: 100 lb
